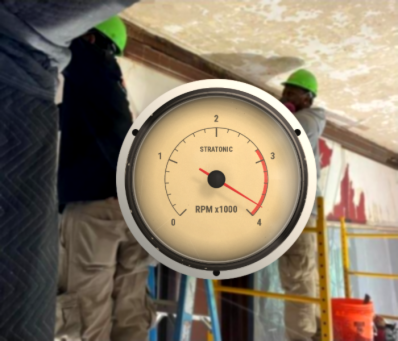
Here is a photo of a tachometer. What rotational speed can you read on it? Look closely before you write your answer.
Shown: 3800 rpm
